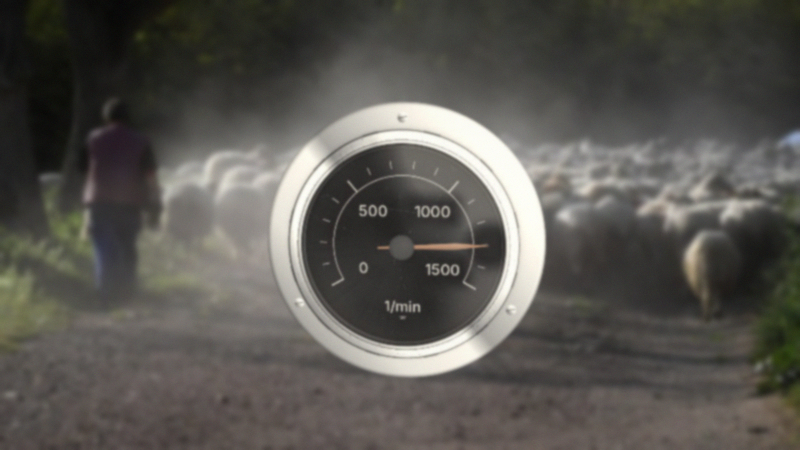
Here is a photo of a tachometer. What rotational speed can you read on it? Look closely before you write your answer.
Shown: 1300 rpm
